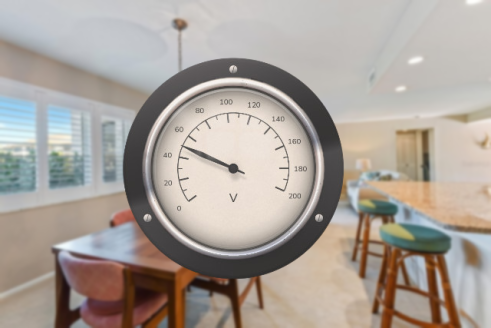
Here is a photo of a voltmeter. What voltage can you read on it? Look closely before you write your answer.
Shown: 50 V
